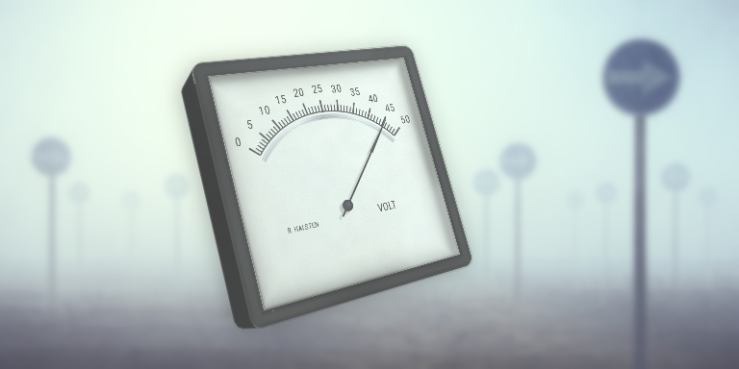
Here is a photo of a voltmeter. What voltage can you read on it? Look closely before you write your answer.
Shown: 45 V
